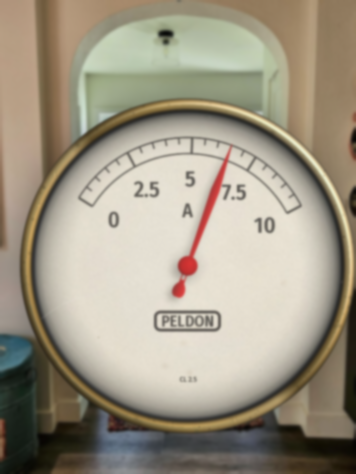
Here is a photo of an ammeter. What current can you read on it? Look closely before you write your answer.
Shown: 6.5 A
